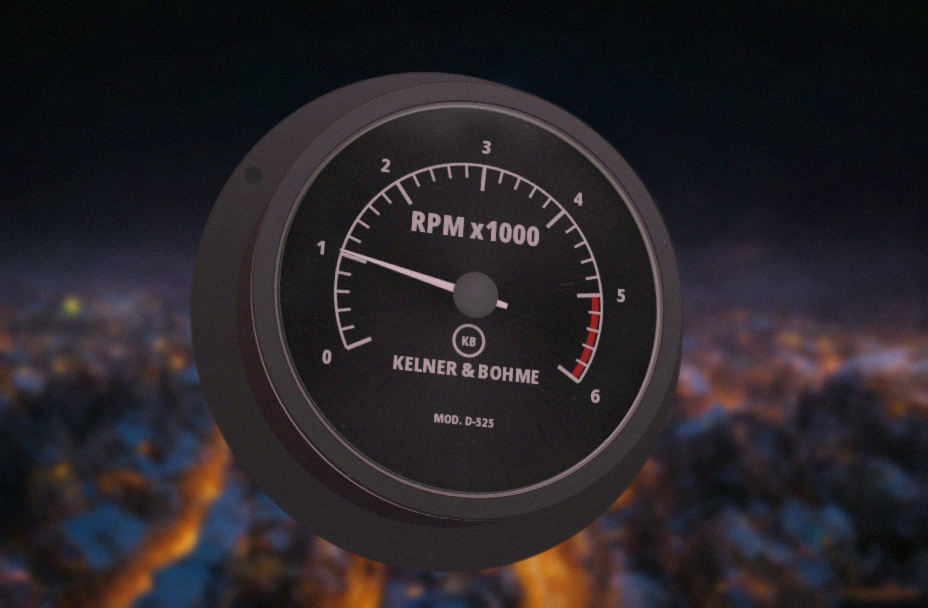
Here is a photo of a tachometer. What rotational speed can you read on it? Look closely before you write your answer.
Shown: 1000 rpm
